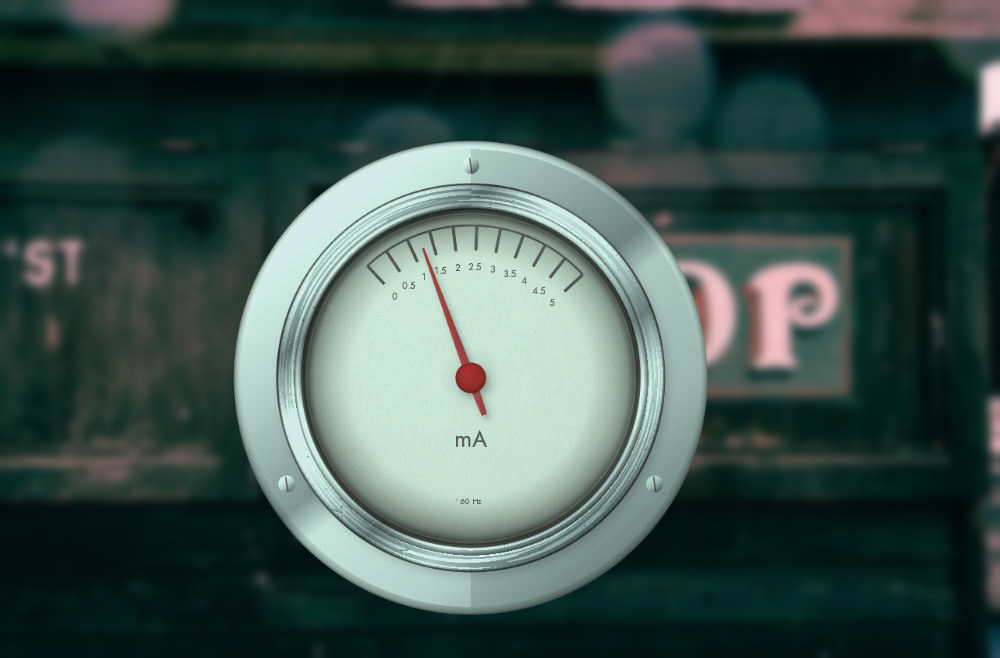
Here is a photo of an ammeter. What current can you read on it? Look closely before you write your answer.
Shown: 1.25 mA
